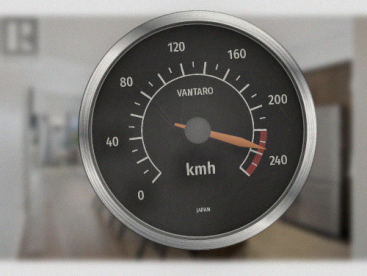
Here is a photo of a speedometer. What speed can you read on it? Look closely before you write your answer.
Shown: 235 km/h
